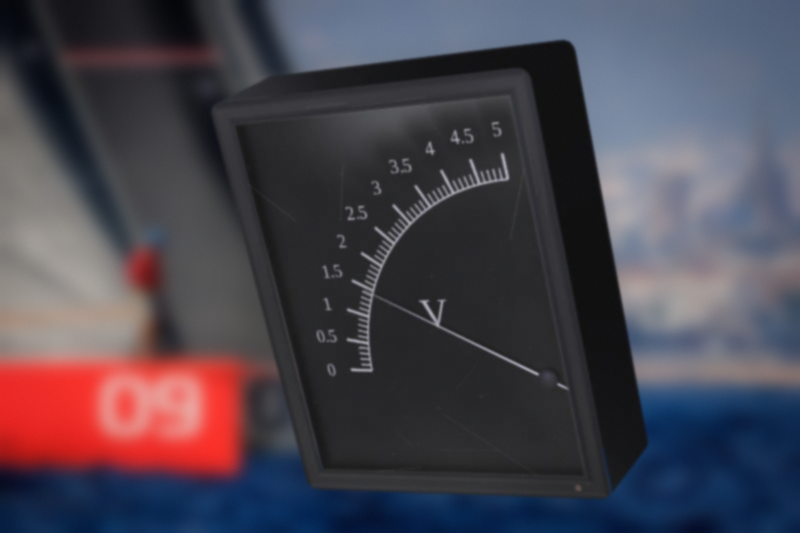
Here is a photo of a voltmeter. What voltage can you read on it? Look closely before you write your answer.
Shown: 1.5 V
